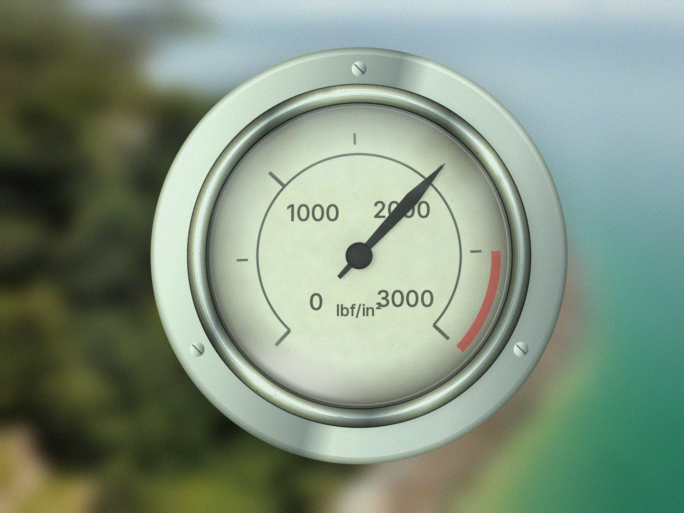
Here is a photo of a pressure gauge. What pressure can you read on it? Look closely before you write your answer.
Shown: 2000 psi
